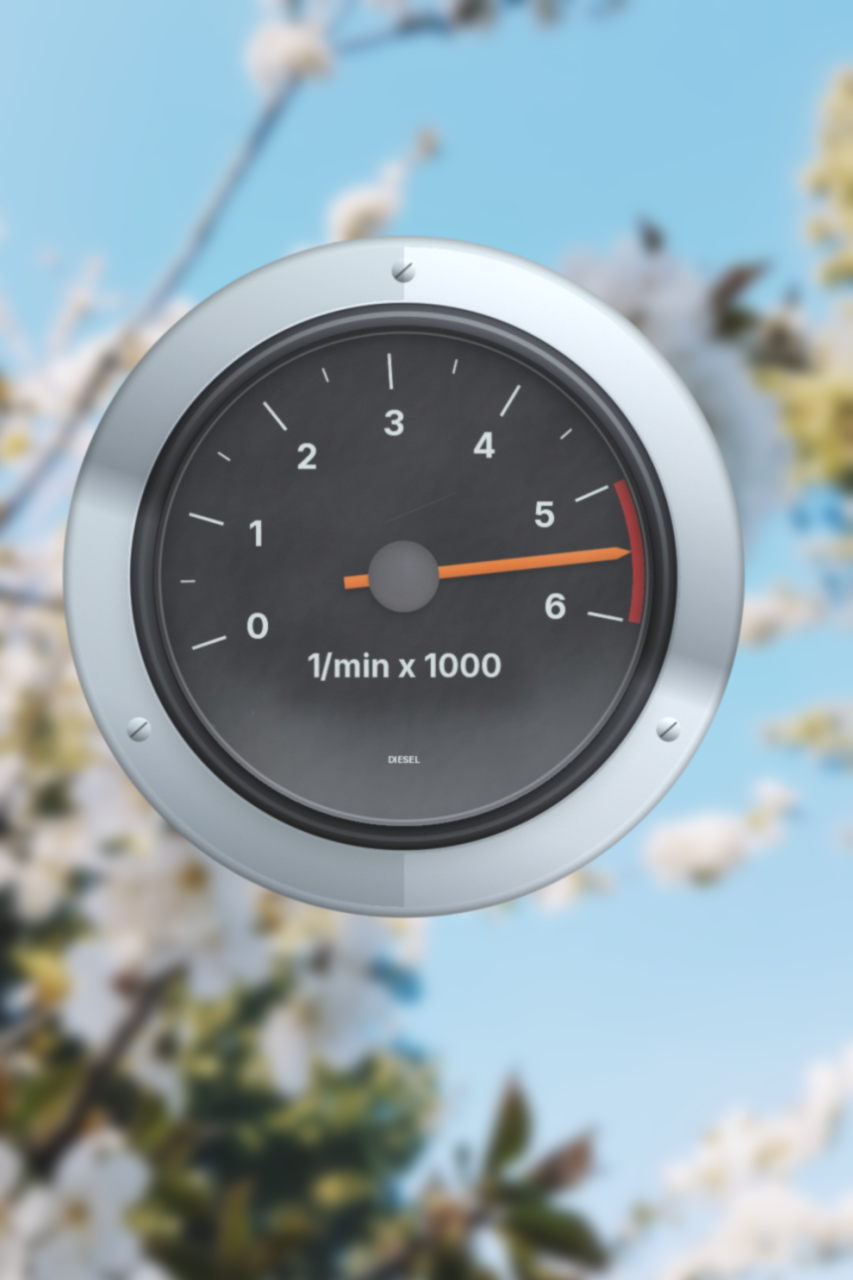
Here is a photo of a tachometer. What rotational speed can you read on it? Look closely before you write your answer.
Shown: 5500 rpm
